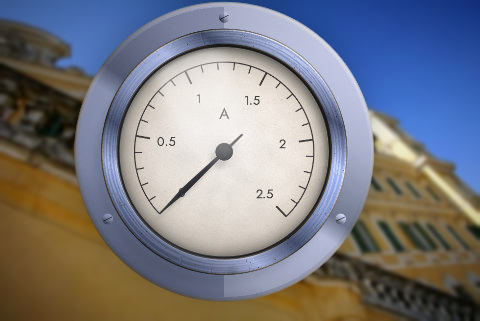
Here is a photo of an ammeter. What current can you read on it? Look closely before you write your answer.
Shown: 0 A
